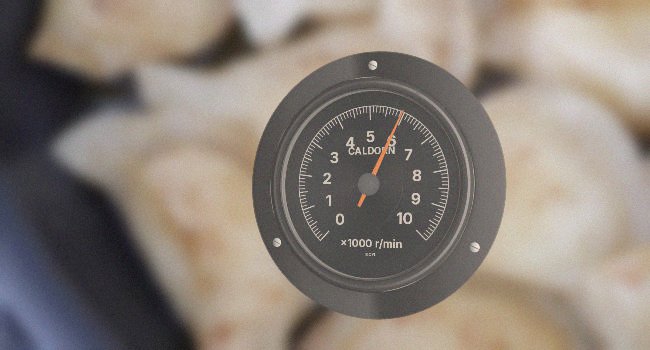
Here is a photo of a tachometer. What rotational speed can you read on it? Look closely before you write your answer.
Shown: 6000 rpm
